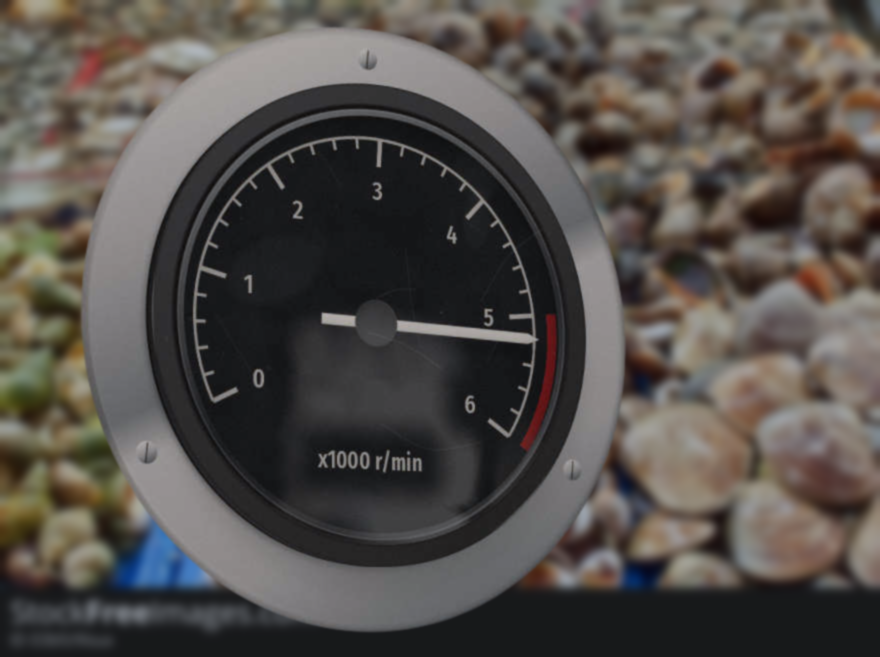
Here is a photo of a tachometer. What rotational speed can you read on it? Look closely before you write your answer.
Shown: 5200 rpm
